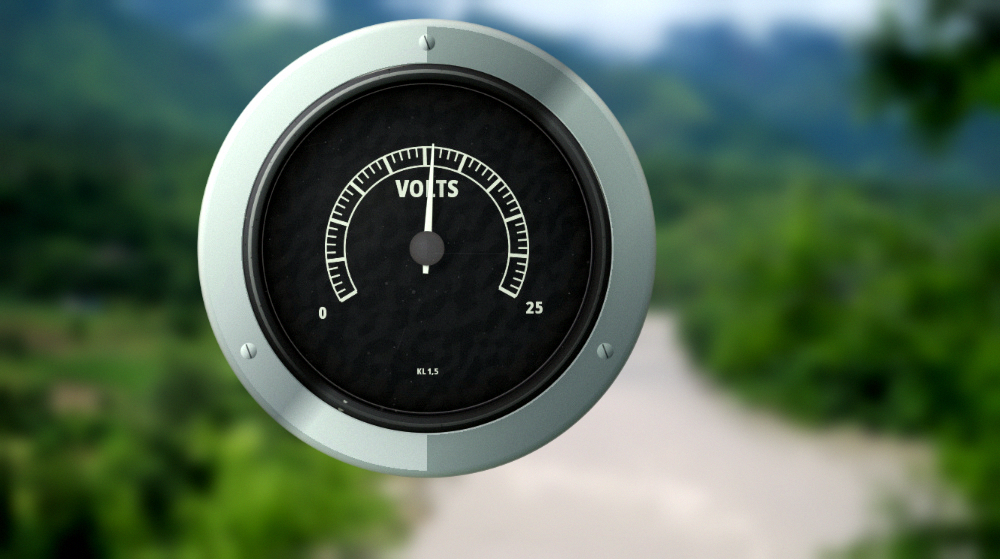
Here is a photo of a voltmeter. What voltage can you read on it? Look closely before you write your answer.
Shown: 13 V
